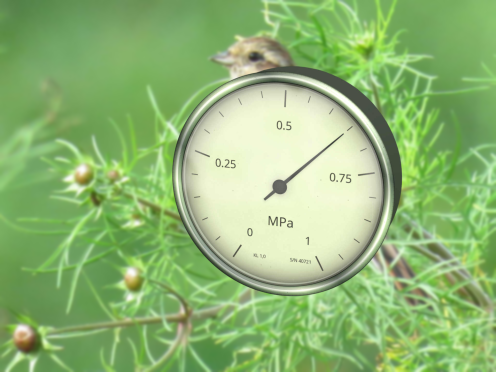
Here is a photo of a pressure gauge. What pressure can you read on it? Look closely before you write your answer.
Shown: 0.65 MPa
